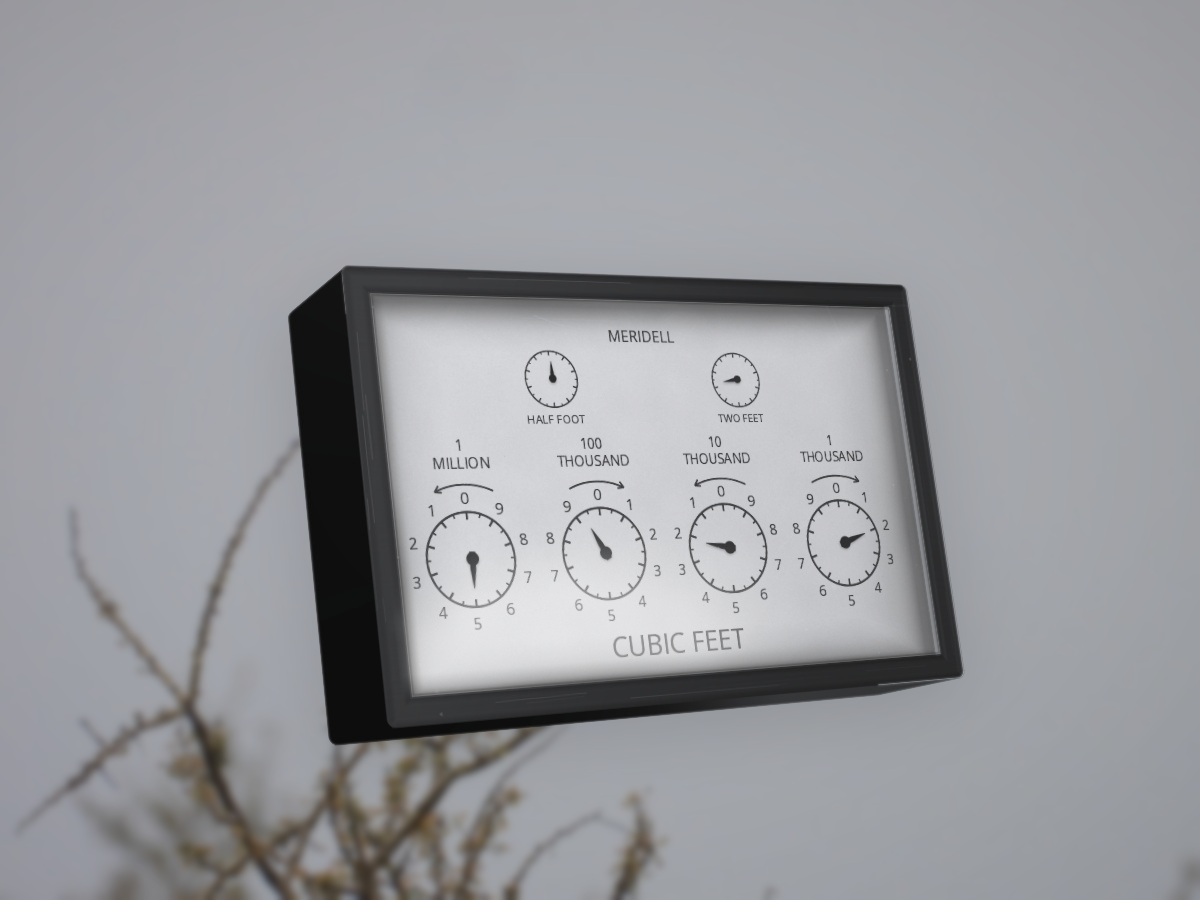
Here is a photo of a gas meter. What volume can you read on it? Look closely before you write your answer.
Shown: 492200 ft³
